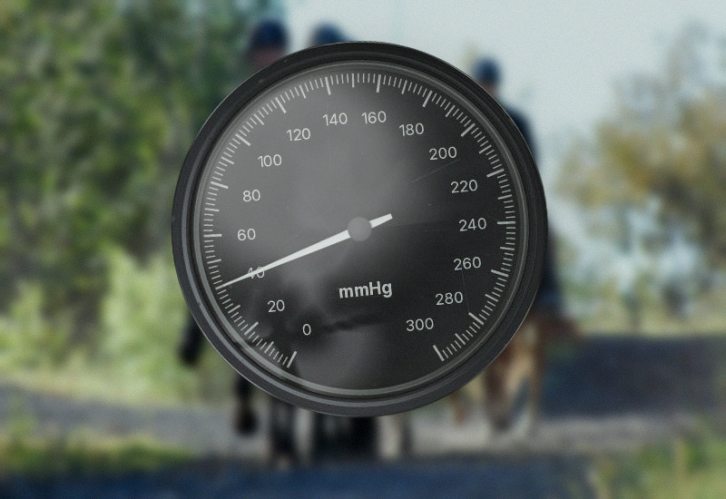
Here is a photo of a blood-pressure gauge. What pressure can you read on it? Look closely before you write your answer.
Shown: 40 mmHg
